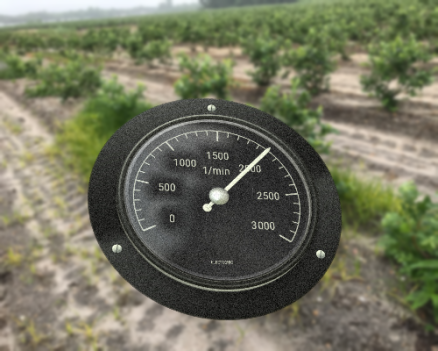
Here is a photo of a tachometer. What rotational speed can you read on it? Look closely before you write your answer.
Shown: 2000 rpm
